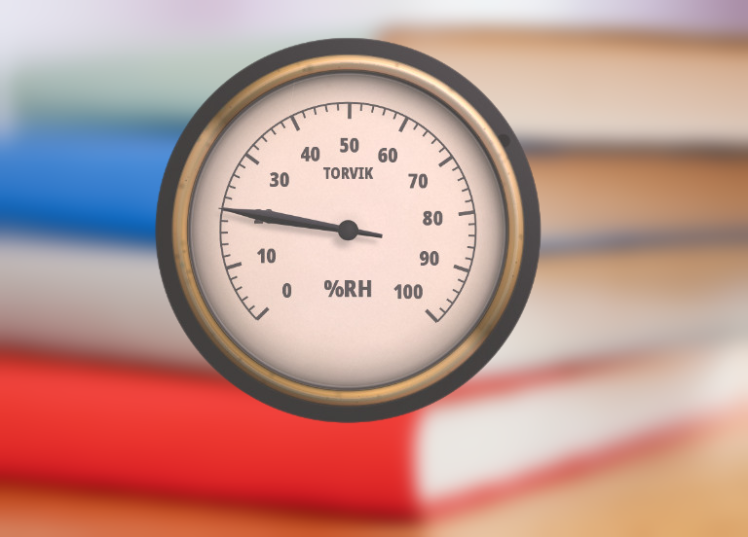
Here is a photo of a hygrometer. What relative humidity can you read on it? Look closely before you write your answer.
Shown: 20 %
